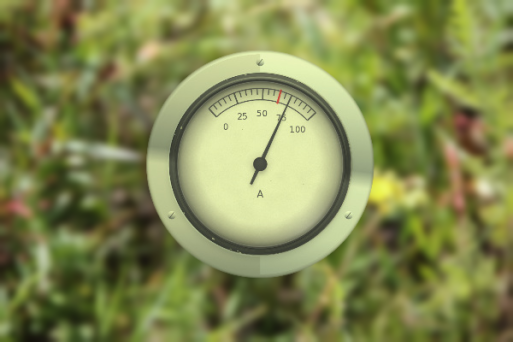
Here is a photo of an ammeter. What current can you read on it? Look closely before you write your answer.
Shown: 75 A
